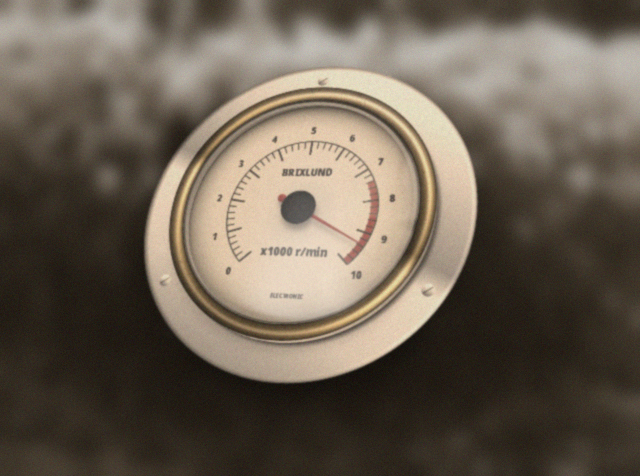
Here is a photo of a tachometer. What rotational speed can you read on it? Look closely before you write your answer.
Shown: 9400 rpm
